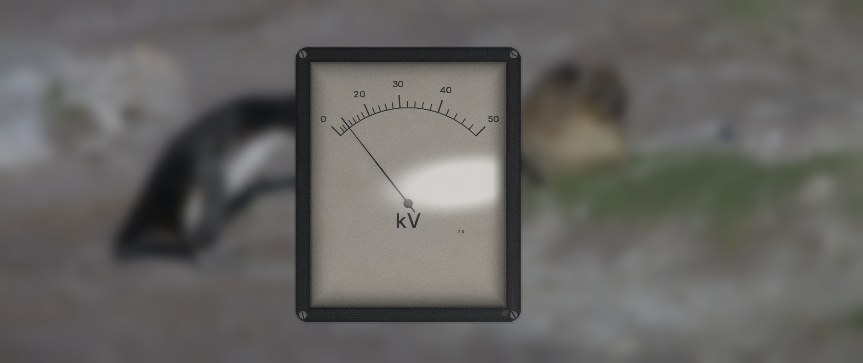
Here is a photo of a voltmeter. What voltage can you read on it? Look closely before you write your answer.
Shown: 10 kV
